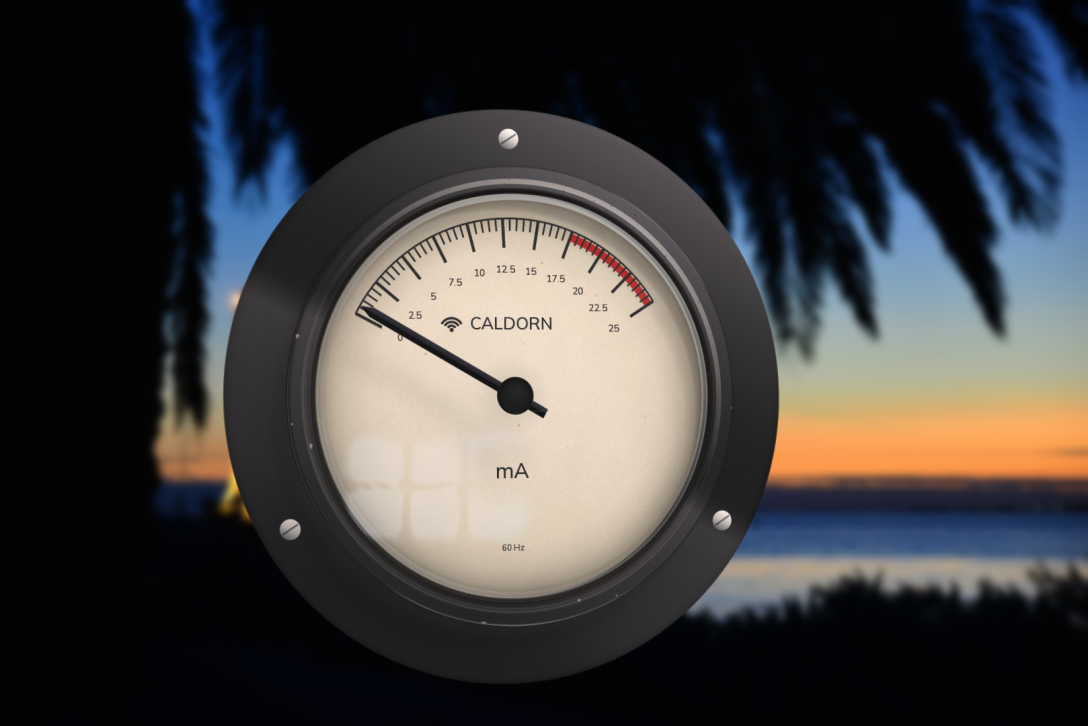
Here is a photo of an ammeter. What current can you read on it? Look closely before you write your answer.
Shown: 0.5 mA
